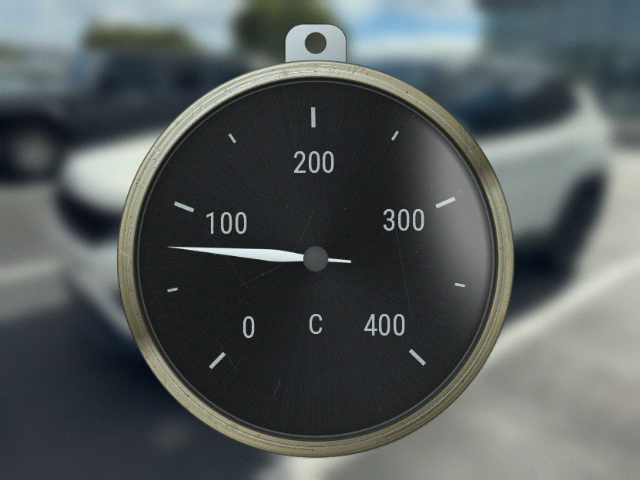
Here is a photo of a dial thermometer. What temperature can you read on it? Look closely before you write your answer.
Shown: 75 °C
